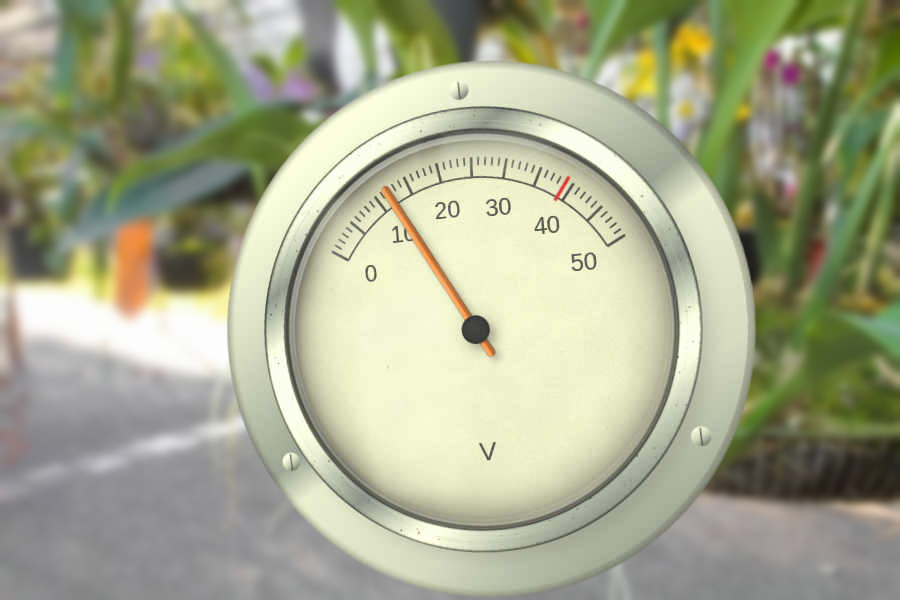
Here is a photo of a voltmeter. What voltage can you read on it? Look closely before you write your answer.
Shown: 12 V
